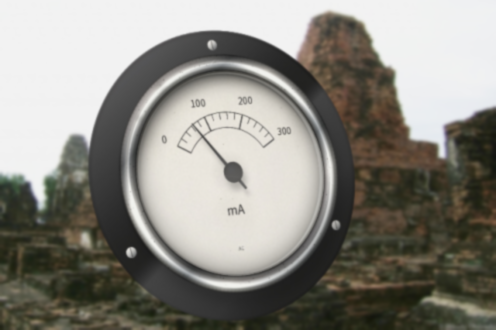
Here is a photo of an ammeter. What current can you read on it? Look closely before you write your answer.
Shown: 60 mA
